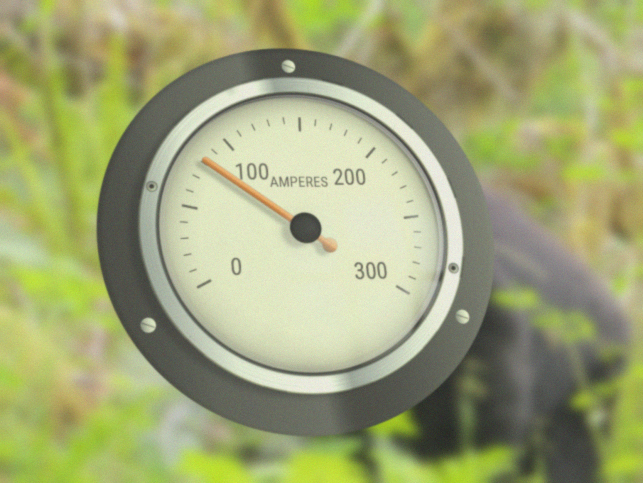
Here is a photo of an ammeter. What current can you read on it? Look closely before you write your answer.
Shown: 80 A
